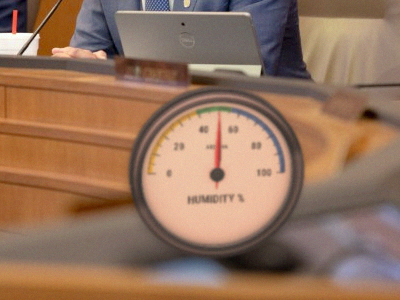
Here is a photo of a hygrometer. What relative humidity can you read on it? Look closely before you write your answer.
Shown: 50 %
